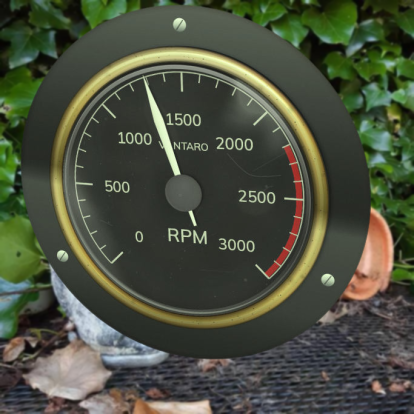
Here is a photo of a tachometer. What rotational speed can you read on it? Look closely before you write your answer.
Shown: 1300 rpm
